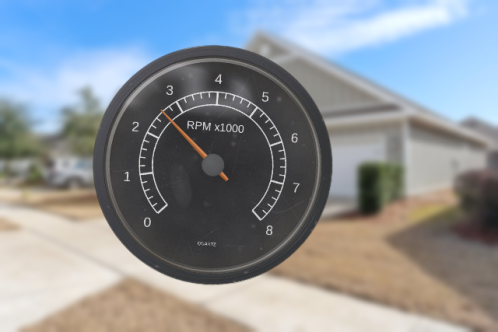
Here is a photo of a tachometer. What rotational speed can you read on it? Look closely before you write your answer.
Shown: 2600 rpm
